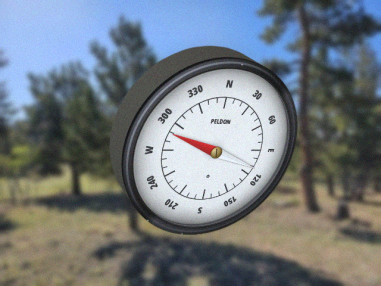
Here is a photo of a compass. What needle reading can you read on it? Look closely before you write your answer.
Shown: 290 °
